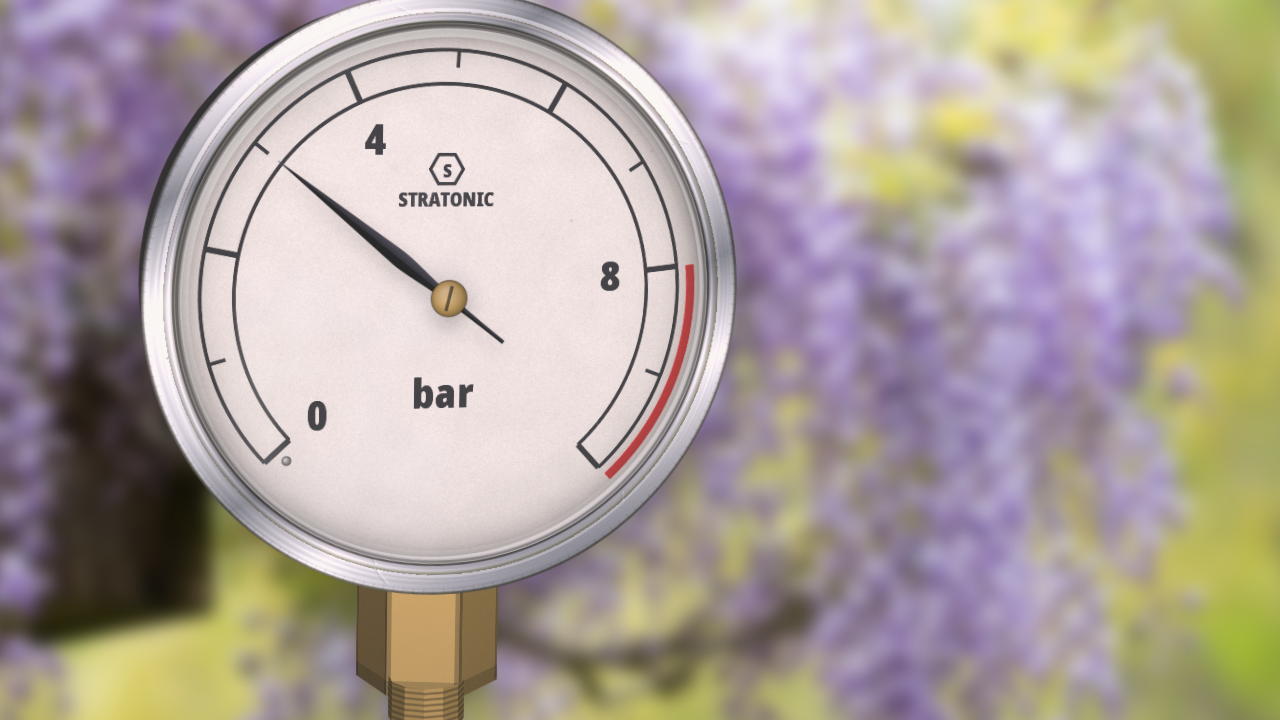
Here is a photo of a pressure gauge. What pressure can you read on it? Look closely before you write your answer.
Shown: 3 bar
